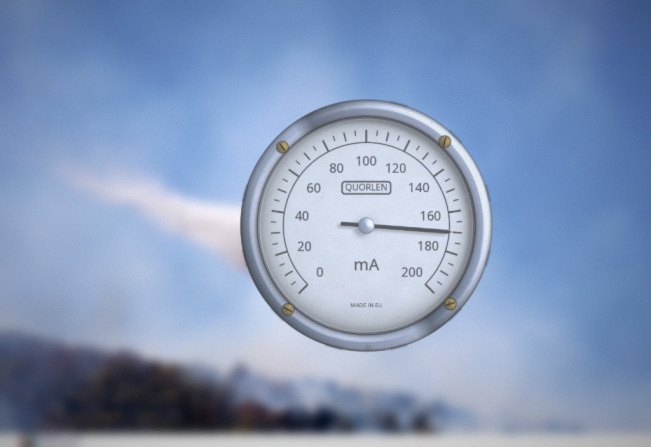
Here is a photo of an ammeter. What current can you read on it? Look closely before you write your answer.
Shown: 170 mA
